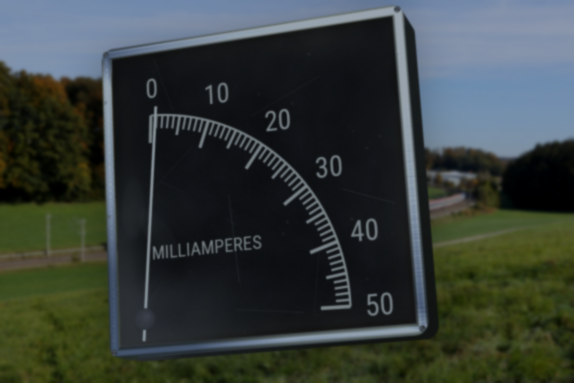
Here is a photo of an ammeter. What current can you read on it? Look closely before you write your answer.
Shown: 1 mA
